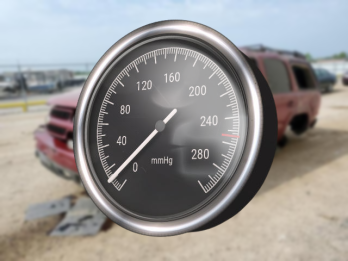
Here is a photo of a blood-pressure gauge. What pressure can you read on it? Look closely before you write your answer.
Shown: 10 mmHg
